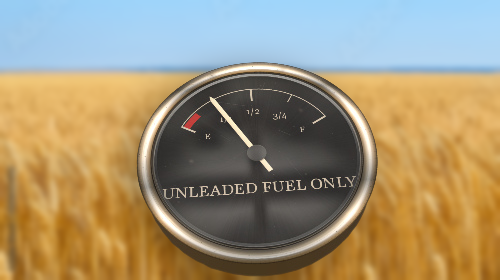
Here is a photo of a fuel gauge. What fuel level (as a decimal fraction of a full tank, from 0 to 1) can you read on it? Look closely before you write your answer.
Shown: 0.25
